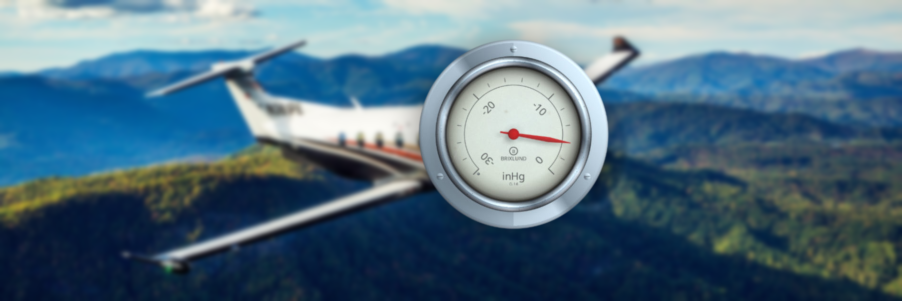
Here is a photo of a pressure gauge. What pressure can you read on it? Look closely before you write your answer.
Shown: -4 inHg
